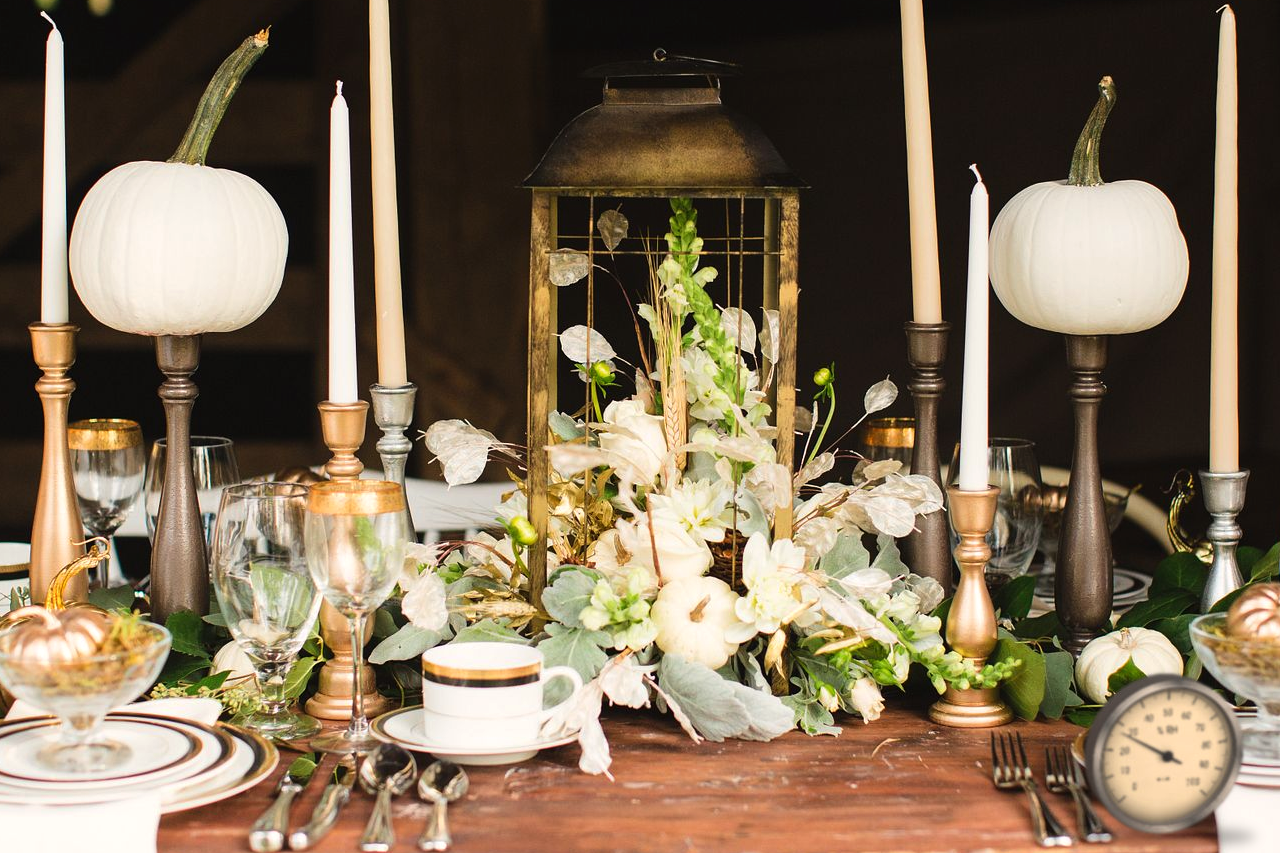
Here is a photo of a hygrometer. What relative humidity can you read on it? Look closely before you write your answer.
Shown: 27.5 %
